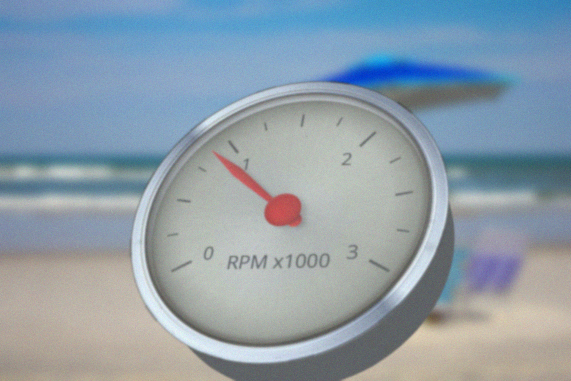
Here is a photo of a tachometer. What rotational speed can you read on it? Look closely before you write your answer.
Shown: 875 rpm
